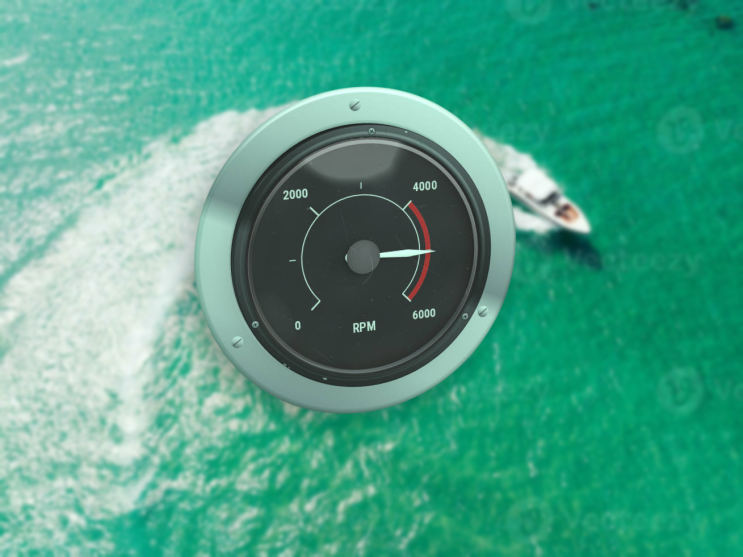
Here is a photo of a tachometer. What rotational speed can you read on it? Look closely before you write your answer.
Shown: 5000 rpm
